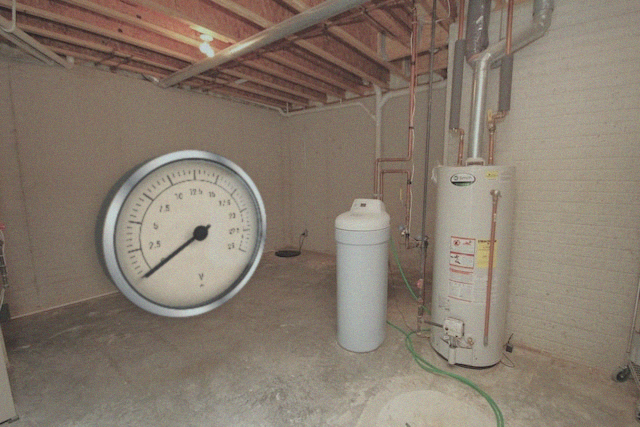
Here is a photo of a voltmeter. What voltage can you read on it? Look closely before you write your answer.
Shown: 0 V
